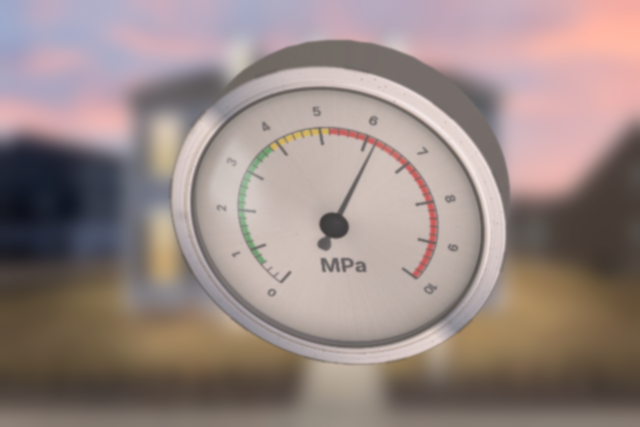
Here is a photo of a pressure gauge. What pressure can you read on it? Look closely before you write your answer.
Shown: 6.2 MPa
